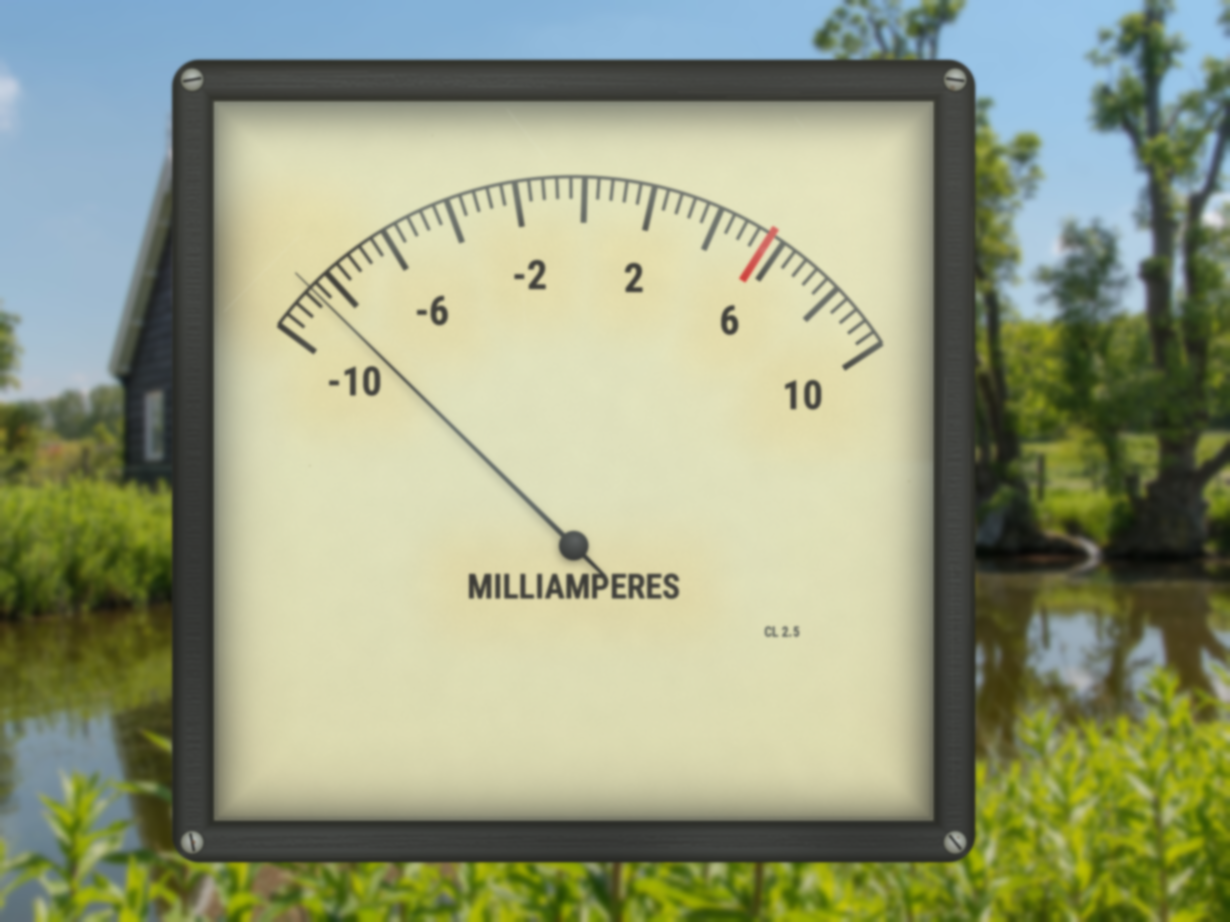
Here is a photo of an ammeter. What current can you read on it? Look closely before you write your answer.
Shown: -8.6 mA
